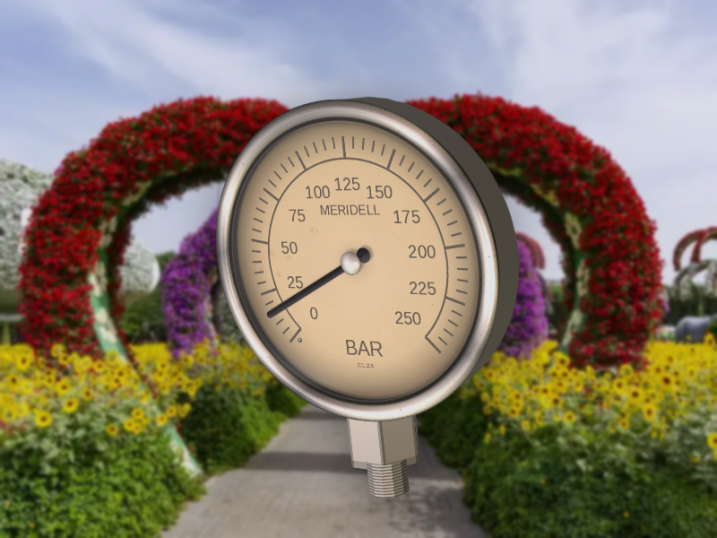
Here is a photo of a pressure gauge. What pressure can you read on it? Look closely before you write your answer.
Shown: 15 bar
